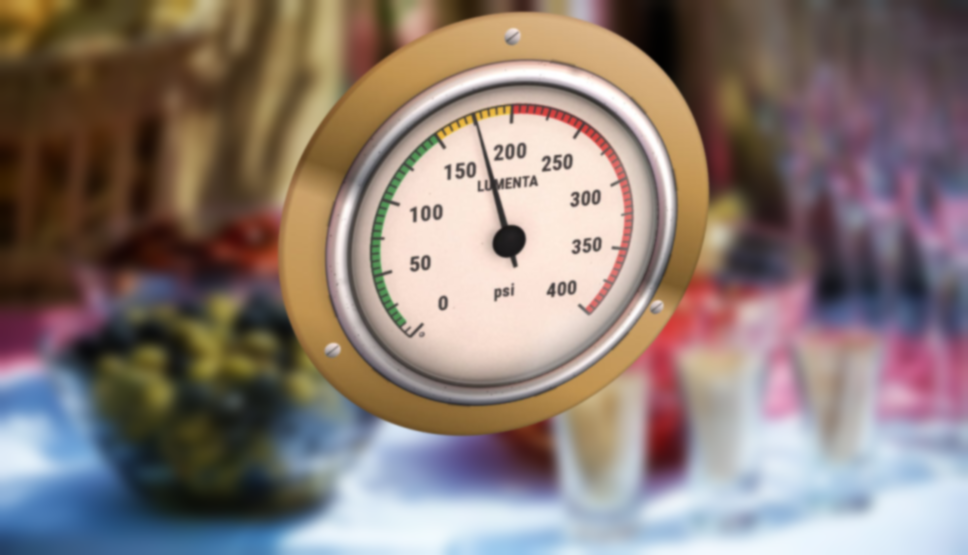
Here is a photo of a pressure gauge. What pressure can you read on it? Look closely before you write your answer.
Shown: 175 psi
